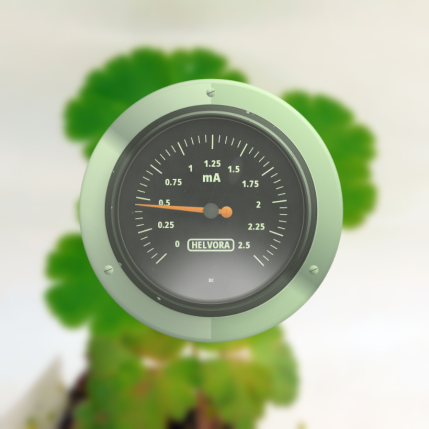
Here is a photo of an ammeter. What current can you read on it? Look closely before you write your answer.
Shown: 0.45 mA
